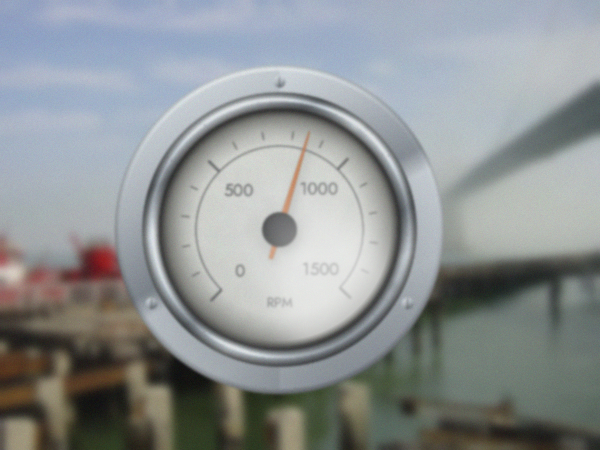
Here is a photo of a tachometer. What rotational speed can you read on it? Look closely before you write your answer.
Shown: 850 rpm
